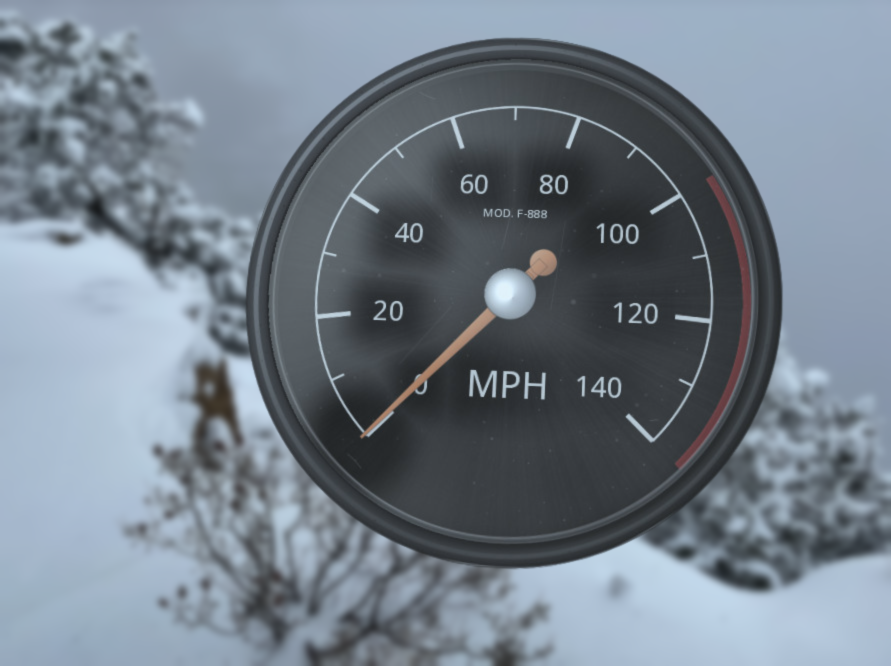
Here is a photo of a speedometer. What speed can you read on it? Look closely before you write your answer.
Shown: 0 mph
